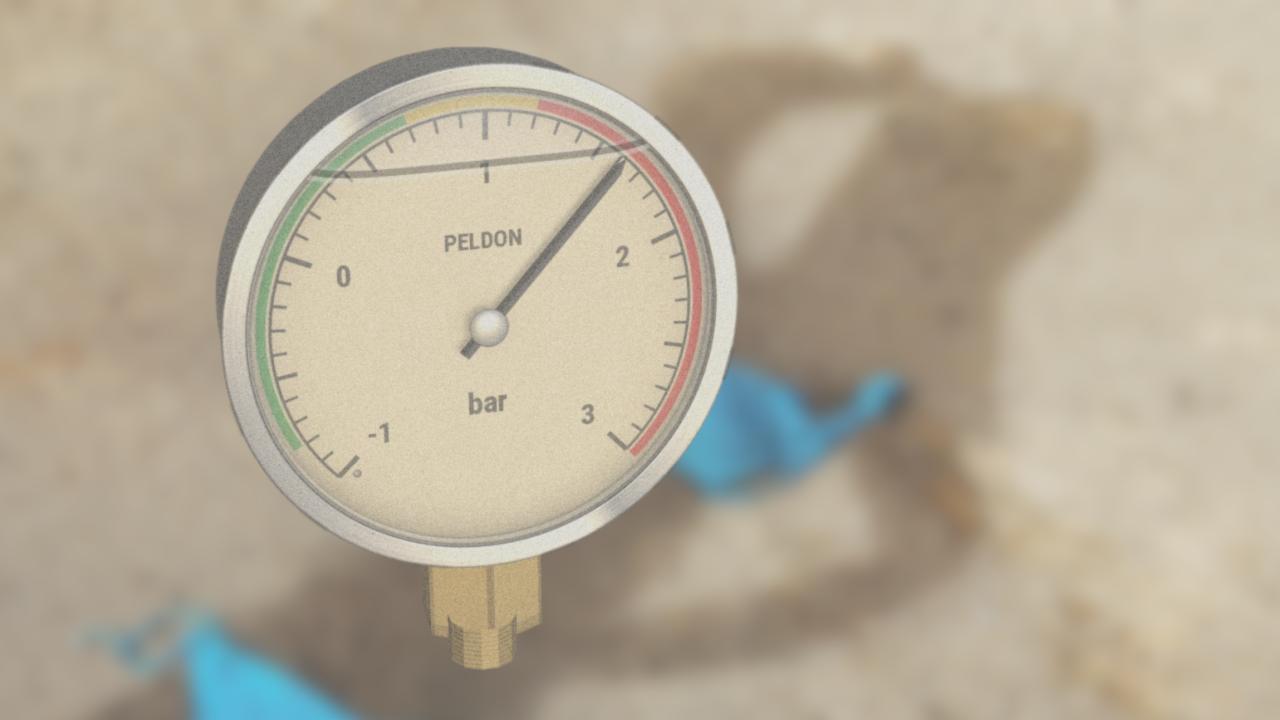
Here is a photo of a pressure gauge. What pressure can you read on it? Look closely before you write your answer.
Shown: 1.6 bar
